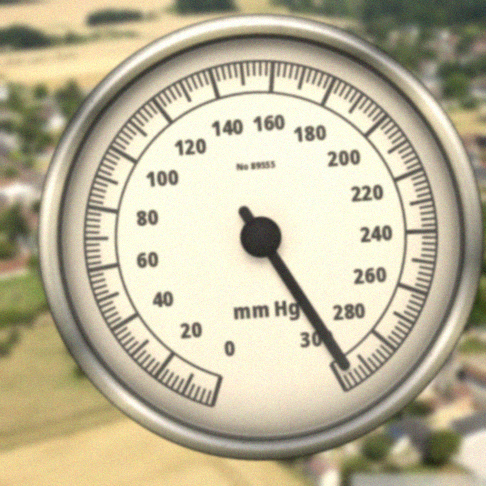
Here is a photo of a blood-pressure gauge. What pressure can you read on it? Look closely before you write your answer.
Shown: 296 mmHg
